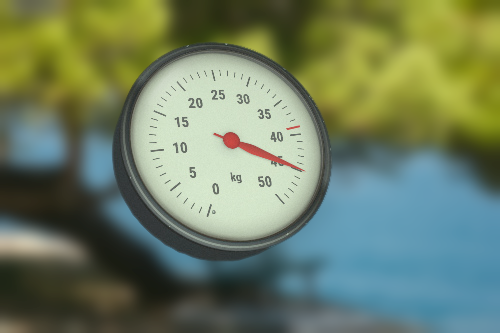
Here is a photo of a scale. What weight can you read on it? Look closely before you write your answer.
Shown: 45 kg
